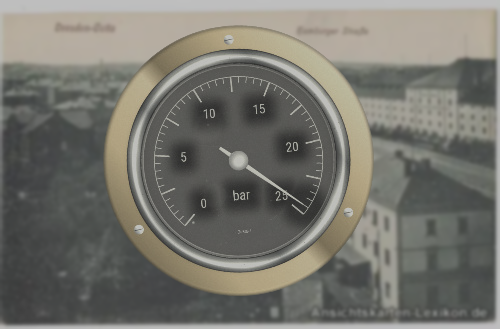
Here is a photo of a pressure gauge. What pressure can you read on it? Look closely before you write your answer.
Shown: 24.5 bar
